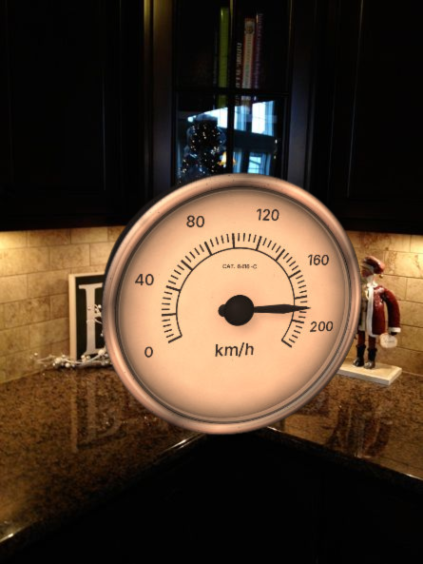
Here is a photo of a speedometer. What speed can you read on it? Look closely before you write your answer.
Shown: 188 km/h
